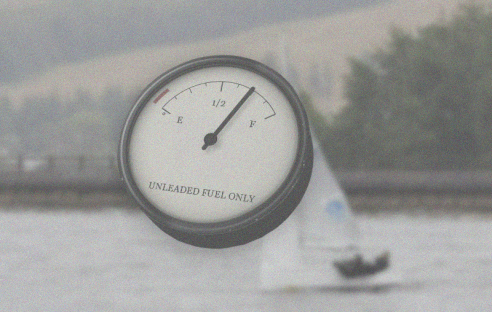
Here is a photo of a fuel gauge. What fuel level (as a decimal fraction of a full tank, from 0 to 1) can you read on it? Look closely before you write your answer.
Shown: 0.75
